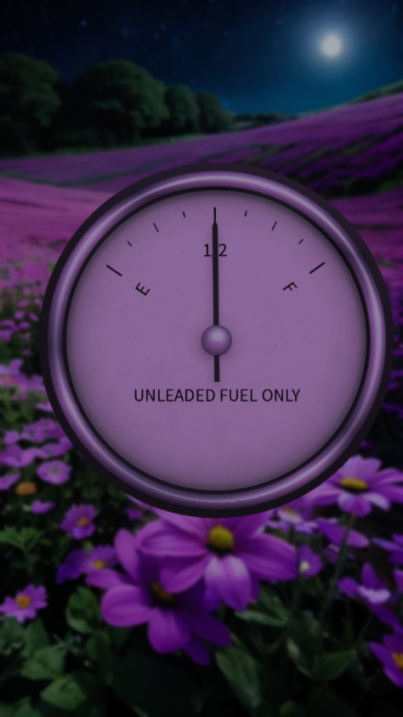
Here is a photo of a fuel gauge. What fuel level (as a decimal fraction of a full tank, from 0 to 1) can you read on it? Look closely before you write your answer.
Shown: 0.5
